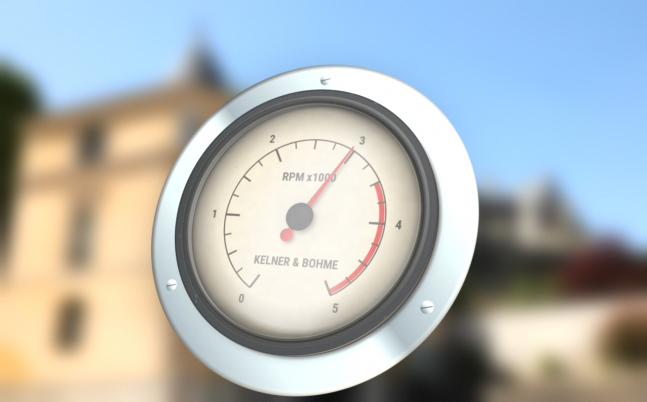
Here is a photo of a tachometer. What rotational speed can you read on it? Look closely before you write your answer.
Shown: 3000 rpm
